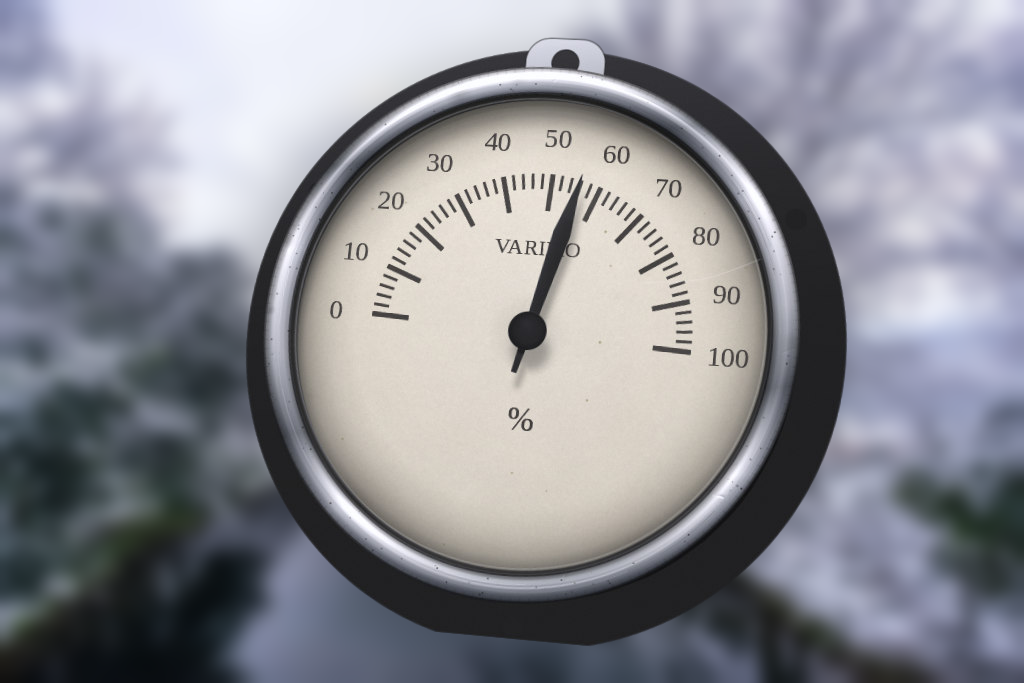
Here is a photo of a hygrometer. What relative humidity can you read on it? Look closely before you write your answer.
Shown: 56 %
